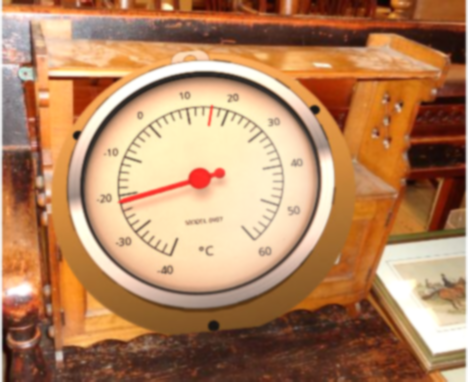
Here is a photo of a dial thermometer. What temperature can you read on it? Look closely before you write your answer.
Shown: -22 °C
